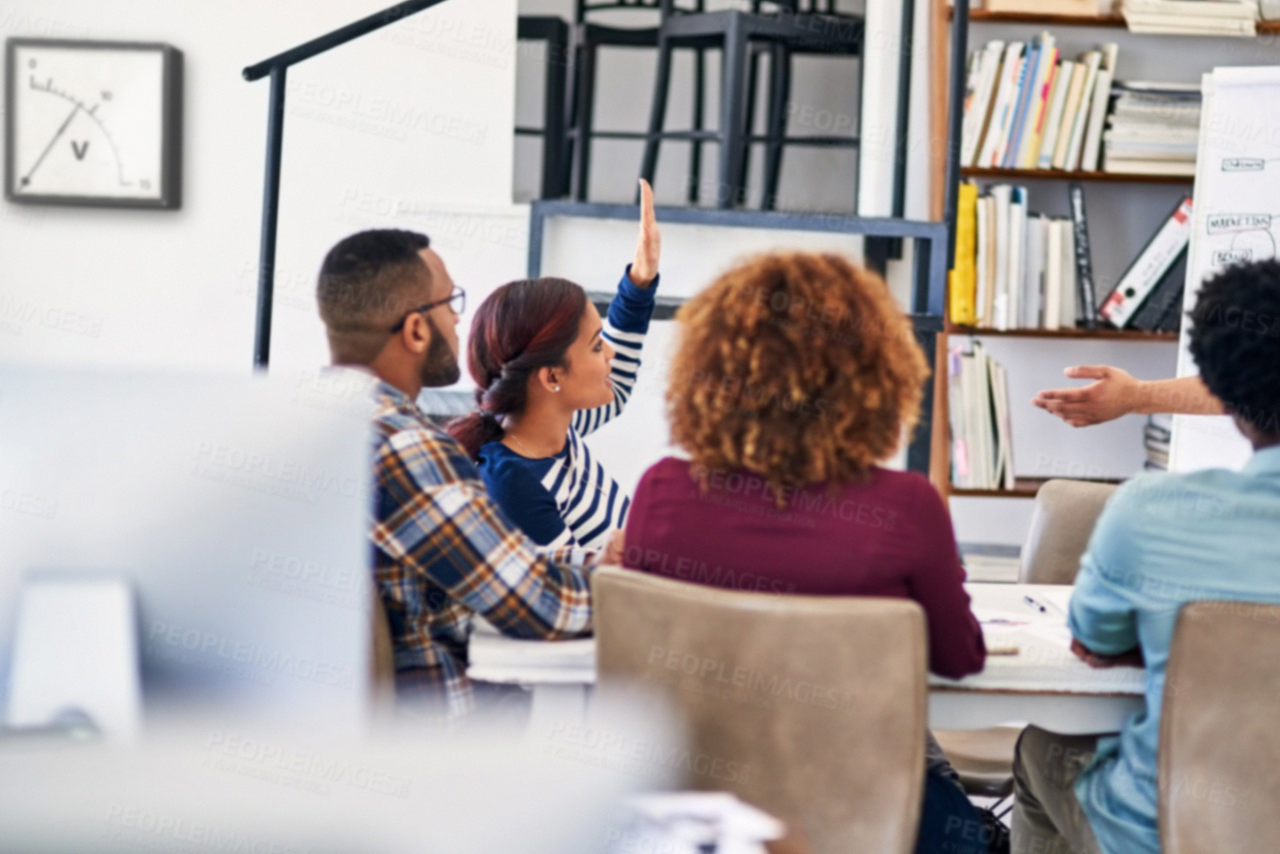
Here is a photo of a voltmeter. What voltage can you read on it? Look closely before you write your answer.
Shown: 9 V
